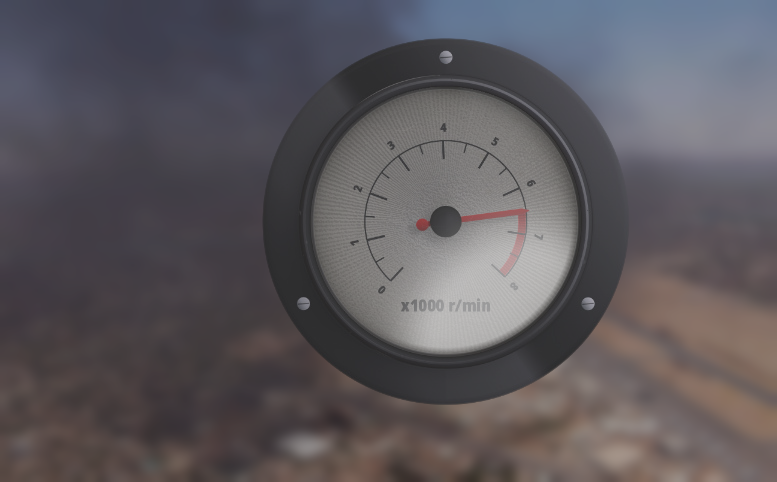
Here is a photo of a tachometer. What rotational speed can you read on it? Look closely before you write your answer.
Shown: 6500 rpm
